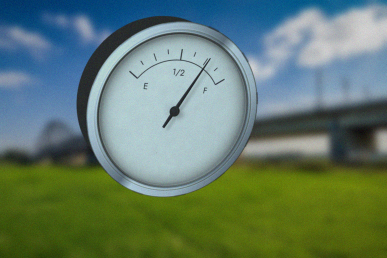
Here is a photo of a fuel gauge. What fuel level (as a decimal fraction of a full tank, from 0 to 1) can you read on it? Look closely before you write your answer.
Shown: 0.75
